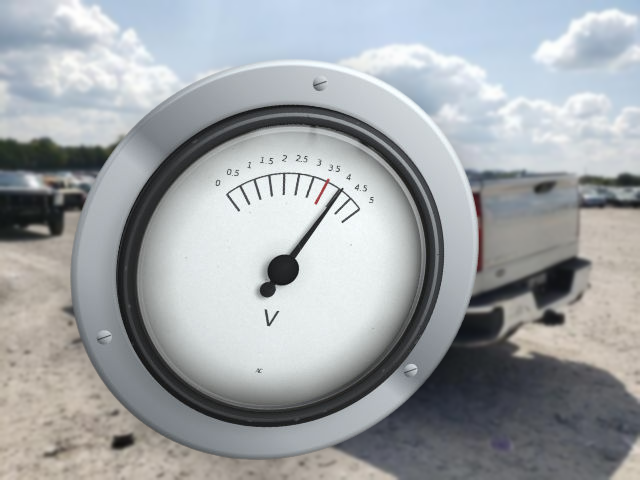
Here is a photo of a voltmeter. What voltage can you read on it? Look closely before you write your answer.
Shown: 4 V
